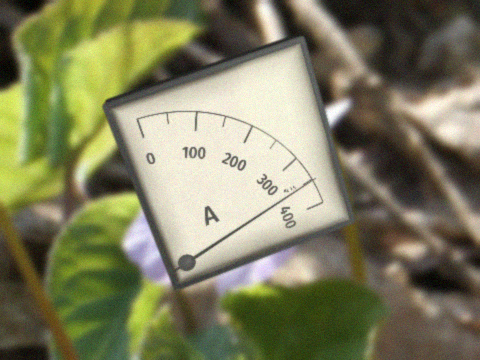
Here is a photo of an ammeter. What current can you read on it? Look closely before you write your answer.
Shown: 350 A
